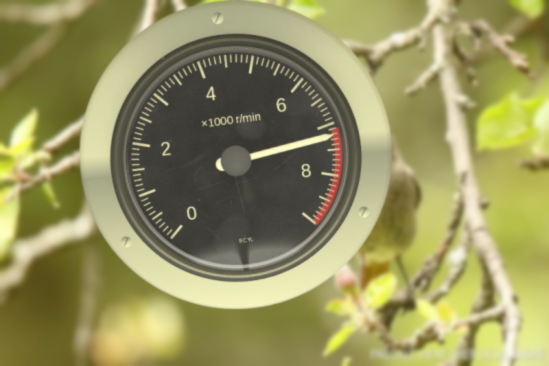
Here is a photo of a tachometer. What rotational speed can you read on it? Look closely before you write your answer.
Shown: 7200 rpm
